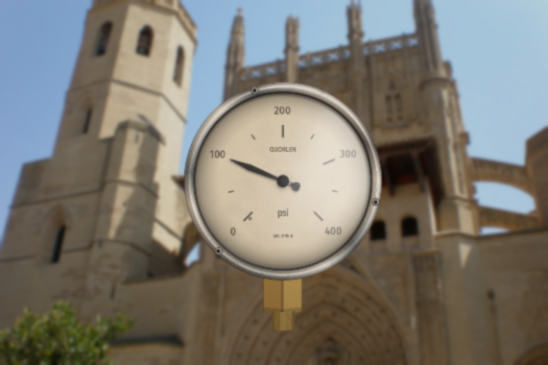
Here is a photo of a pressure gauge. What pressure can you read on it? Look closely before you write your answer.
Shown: 100 psi
